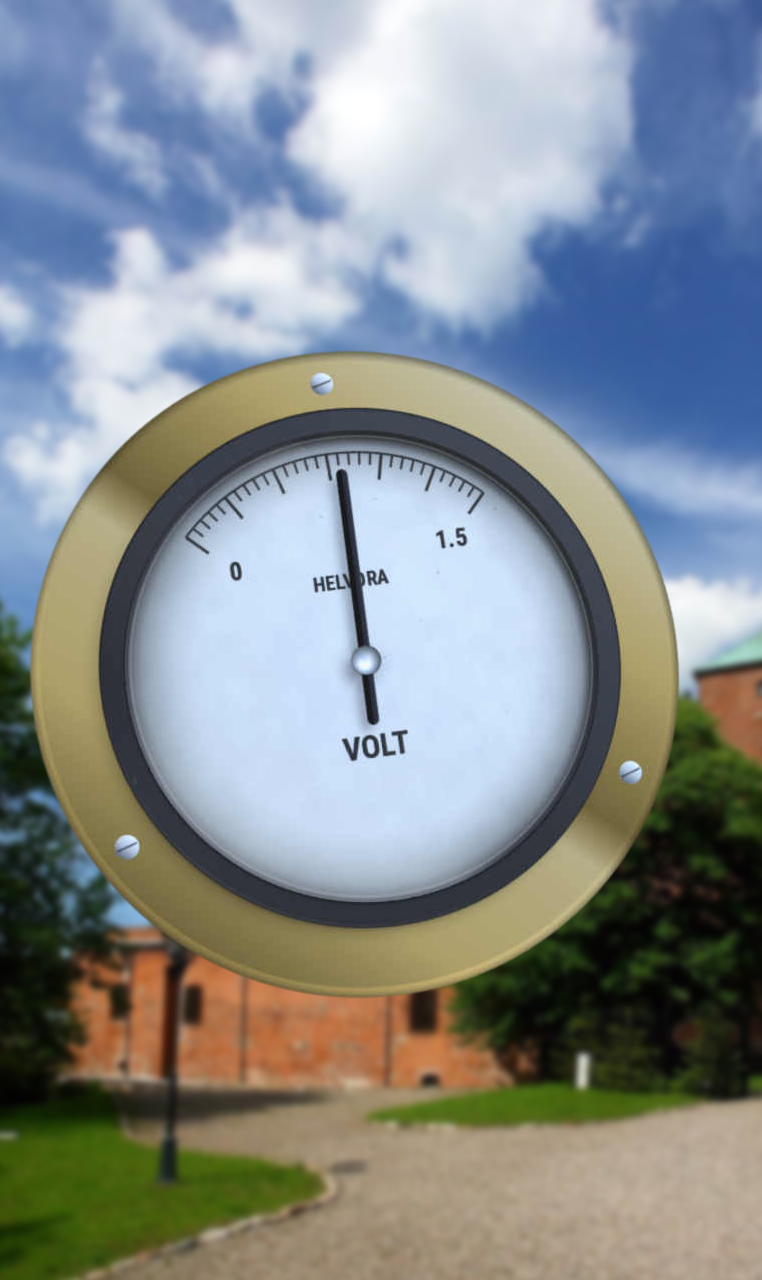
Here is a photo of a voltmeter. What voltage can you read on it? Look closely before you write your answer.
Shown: 0.8 V
